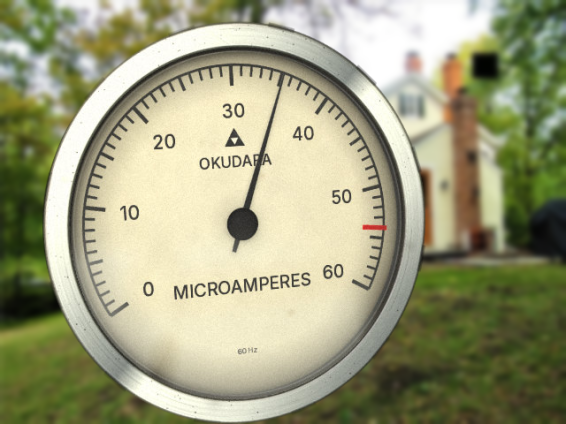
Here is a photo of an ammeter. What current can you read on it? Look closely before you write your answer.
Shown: 35 µA
